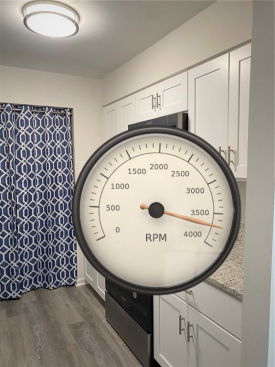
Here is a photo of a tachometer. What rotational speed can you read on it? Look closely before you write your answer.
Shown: 3700 rpm
